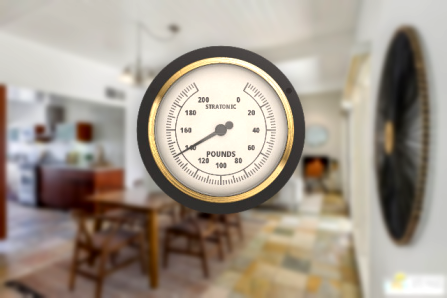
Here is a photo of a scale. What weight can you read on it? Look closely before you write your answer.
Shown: 140 lb
